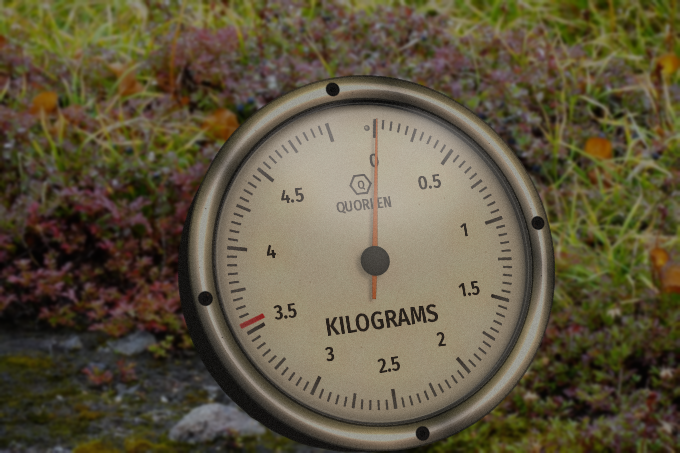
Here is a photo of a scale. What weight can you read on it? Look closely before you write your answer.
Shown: 0 kg
